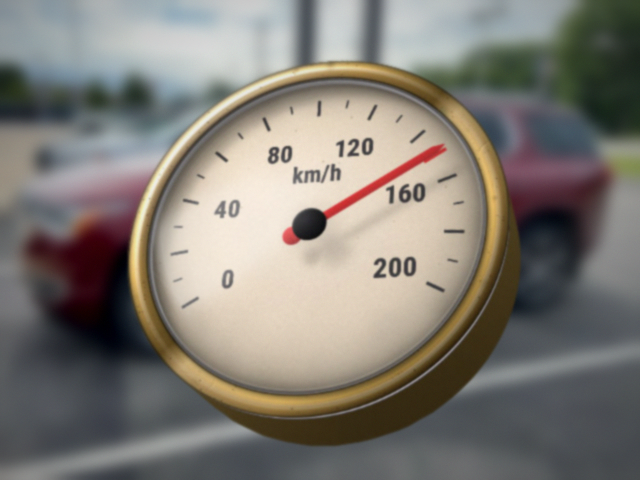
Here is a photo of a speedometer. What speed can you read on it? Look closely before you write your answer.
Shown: 150 km/h
